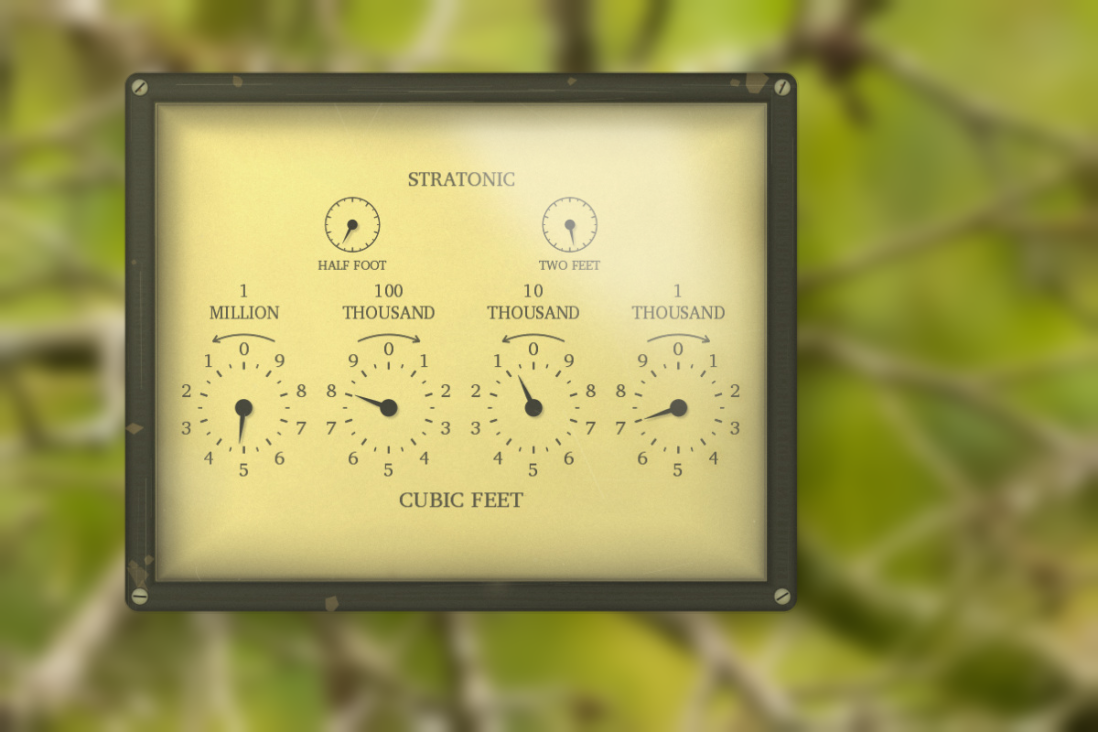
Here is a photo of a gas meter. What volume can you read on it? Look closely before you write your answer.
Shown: 480700 ft³
